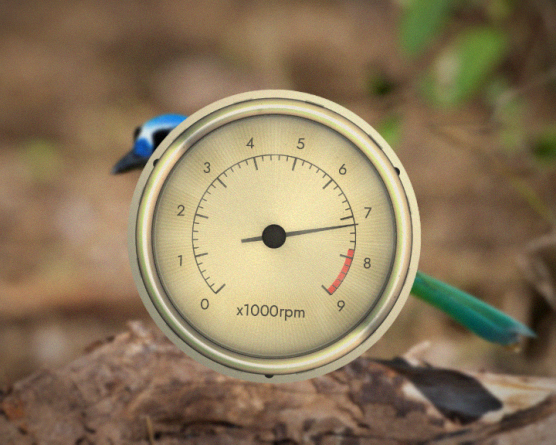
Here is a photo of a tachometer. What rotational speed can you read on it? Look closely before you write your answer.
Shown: 7200 rpm
